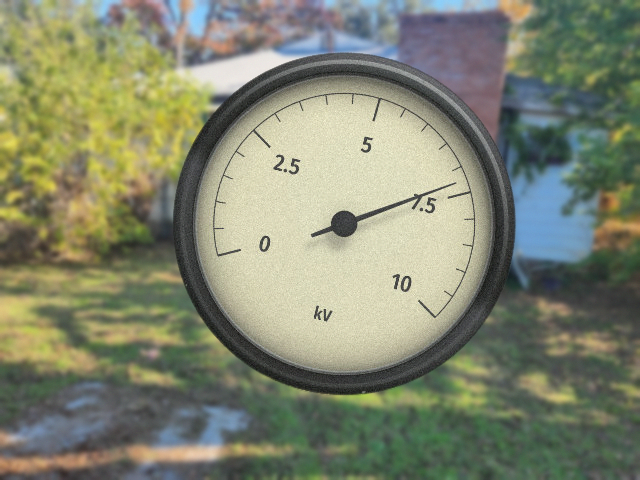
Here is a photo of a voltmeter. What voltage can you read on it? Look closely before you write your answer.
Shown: 7.25 kV
